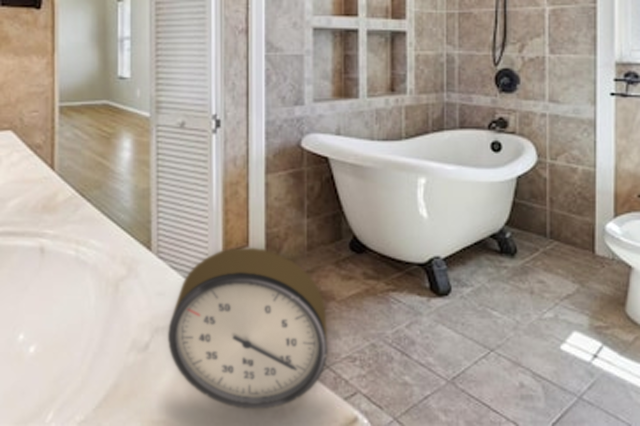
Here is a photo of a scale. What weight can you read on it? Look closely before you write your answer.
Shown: 15 kg
